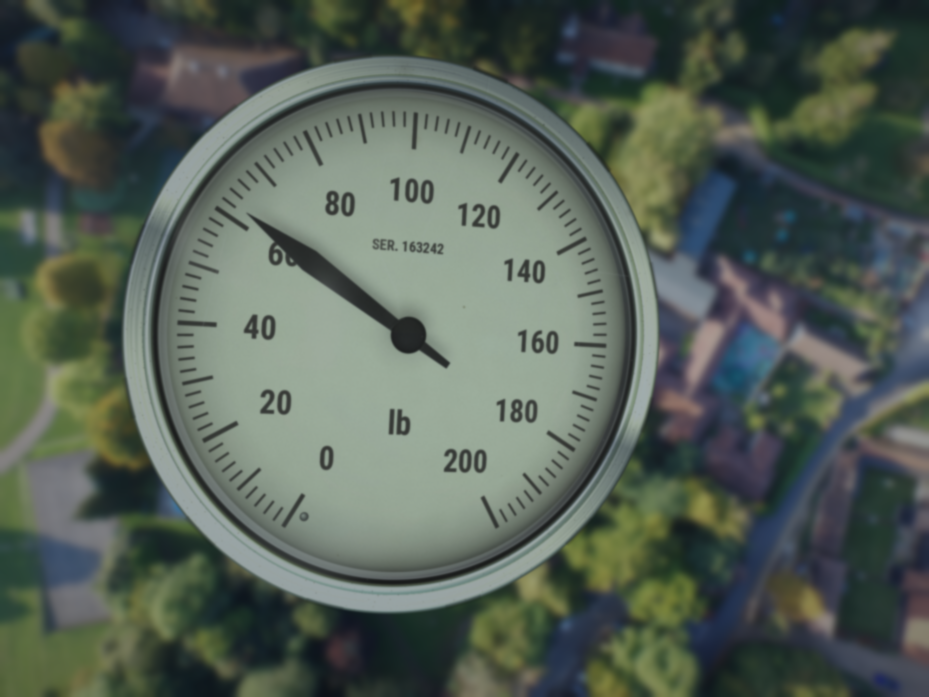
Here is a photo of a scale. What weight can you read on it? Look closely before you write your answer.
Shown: 62 lb
